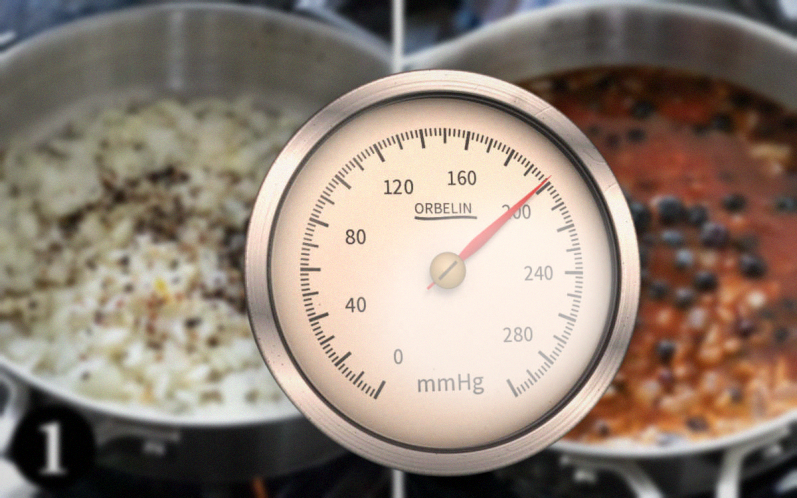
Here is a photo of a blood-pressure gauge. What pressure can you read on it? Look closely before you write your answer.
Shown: 198 mmHg
